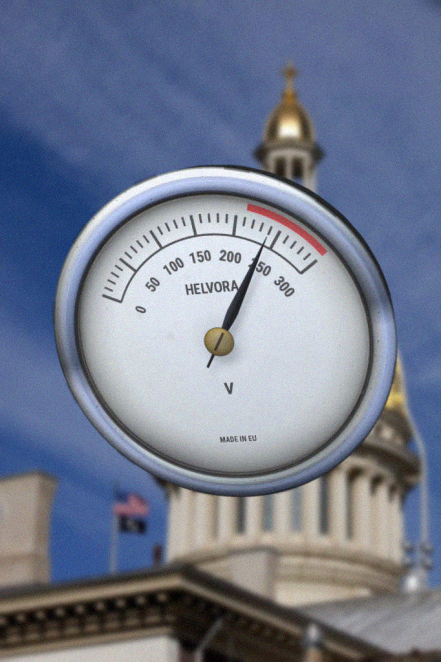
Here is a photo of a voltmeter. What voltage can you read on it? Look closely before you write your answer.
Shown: 240 V
